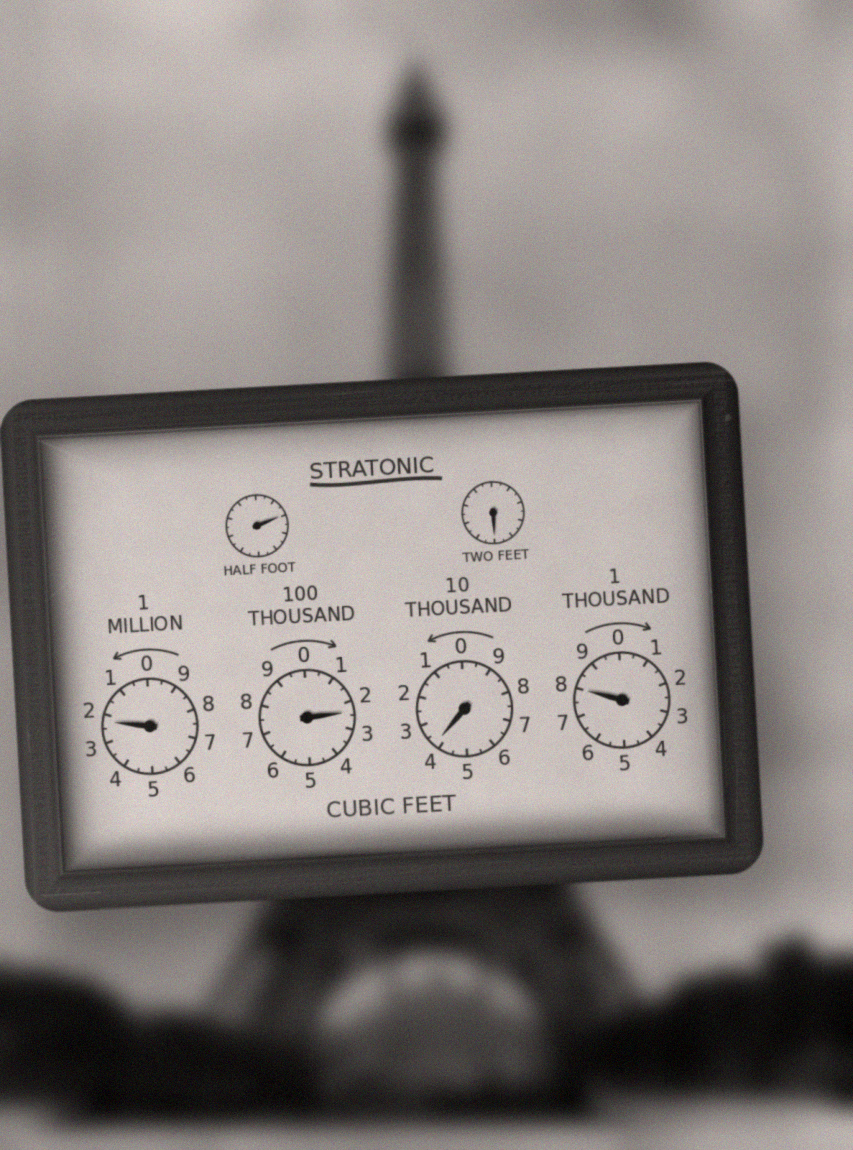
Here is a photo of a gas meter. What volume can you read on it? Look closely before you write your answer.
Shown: 223800 ft³
